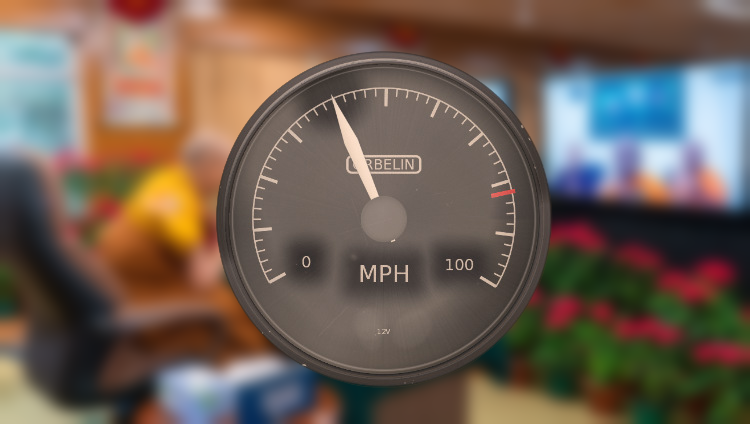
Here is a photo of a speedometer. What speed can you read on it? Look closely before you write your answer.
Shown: 40 mph
